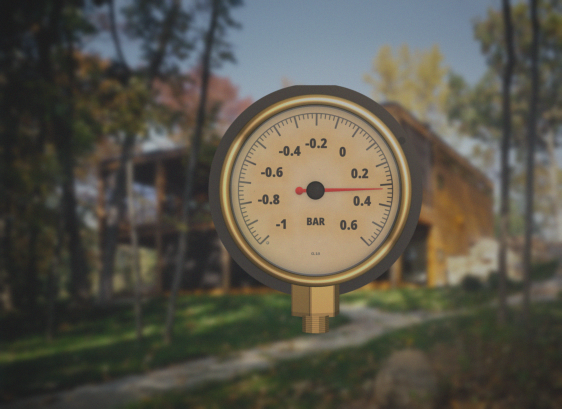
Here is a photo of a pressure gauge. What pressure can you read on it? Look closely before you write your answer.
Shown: 0.32 bar
